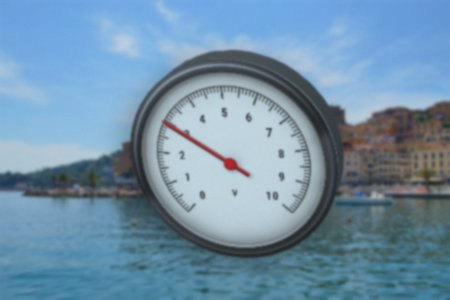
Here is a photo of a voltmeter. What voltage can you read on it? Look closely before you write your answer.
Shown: 3 V
